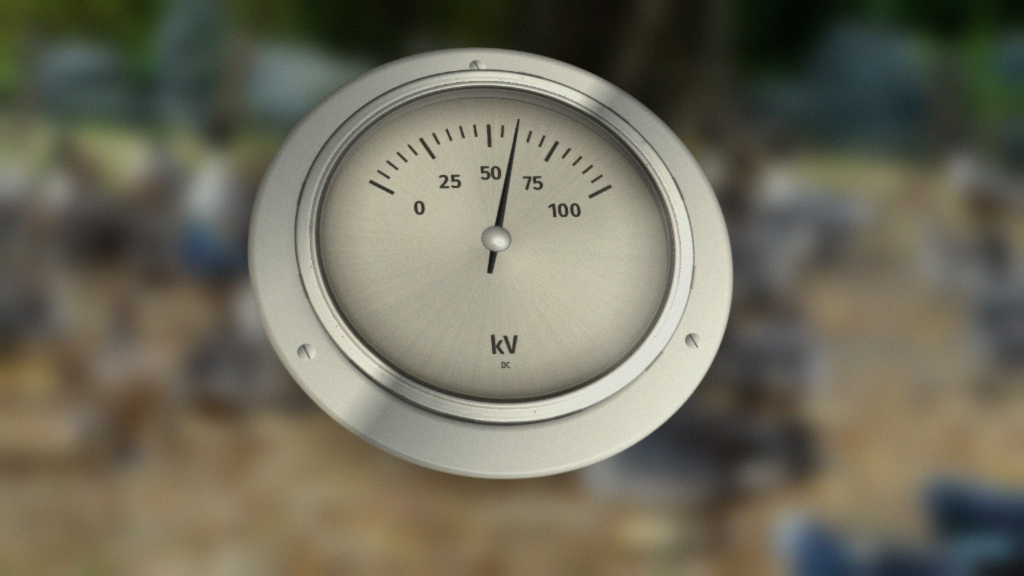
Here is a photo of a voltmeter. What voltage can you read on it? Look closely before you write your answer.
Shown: 60 kV
